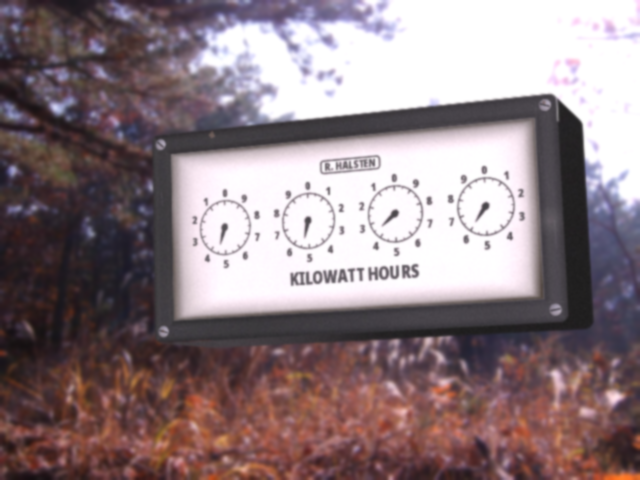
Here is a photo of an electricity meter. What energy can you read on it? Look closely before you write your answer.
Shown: 4536 kWh
